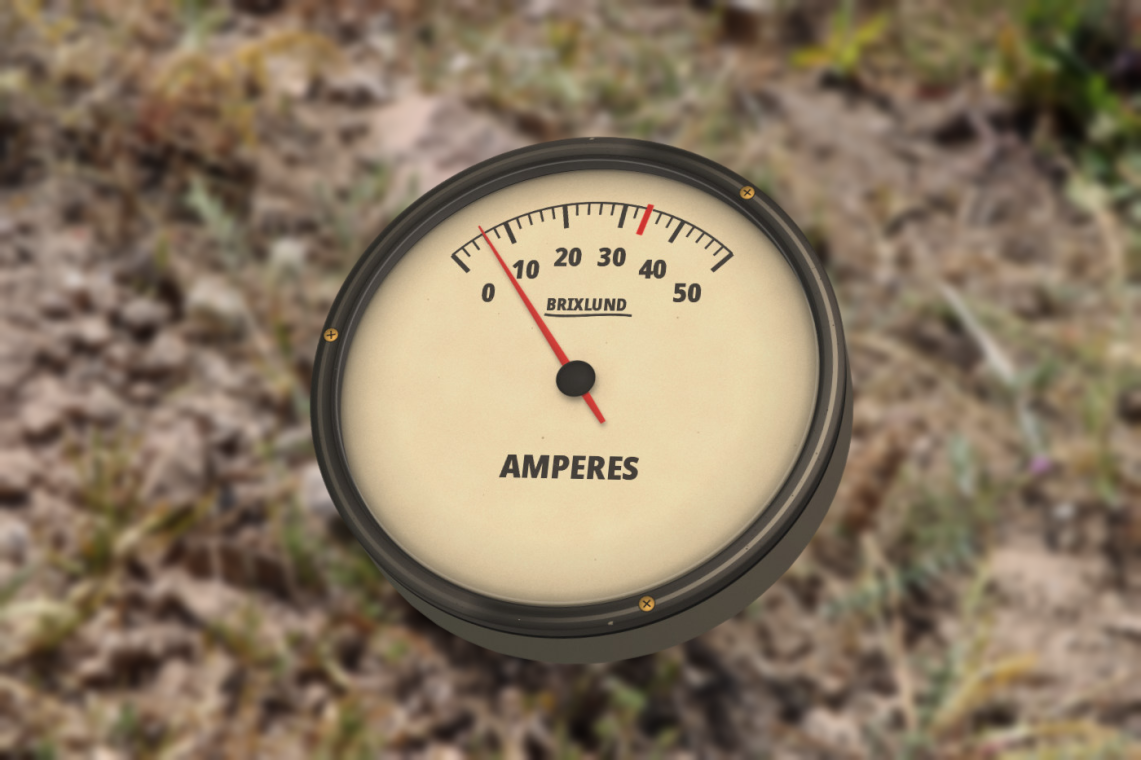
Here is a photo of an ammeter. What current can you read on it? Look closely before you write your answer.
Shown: 6 A
